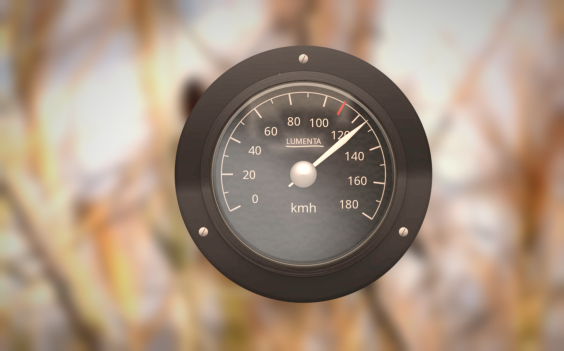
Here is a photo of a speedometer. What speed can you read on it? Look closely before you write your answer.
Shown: 125 km/h
